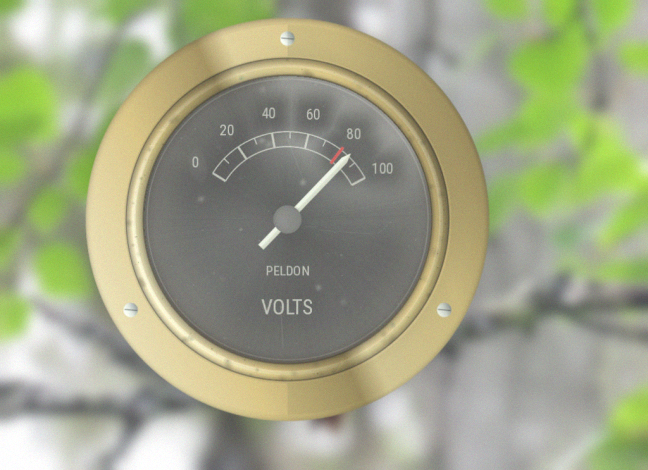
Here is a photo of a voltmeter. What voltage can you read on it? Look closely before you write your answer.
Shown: 85 V
